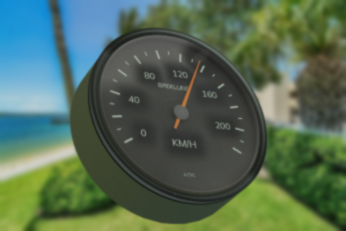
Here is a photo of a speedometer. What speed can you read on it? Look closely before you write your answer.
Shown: 135 km/h
